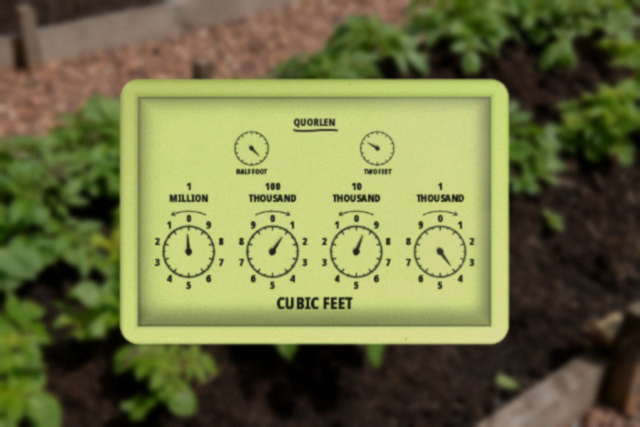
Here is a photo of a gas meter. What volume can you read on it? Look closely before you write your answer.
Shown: 9400 ft³
